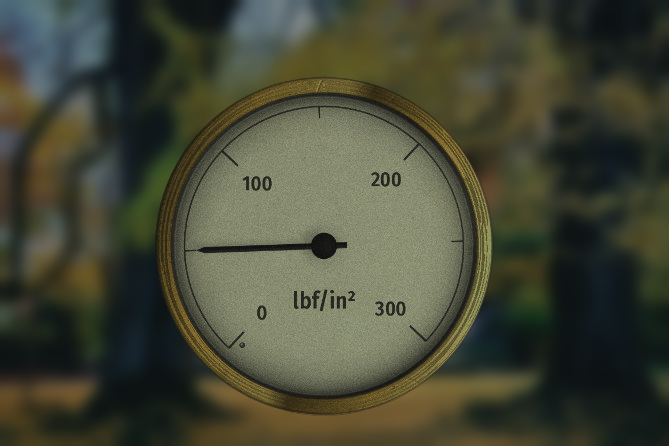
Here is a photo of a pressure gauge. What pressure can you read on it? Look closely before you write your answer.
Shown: 50 psi
